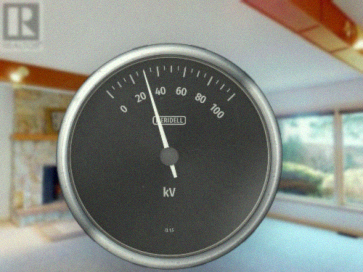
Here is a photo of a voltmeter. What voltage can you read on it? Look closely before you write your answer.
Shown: 30 kV
